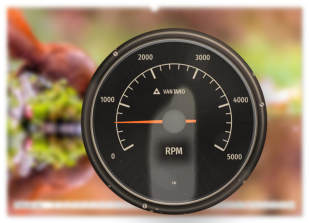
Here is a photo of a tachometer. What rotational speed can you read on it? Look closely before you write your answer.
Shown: 600 rpm
